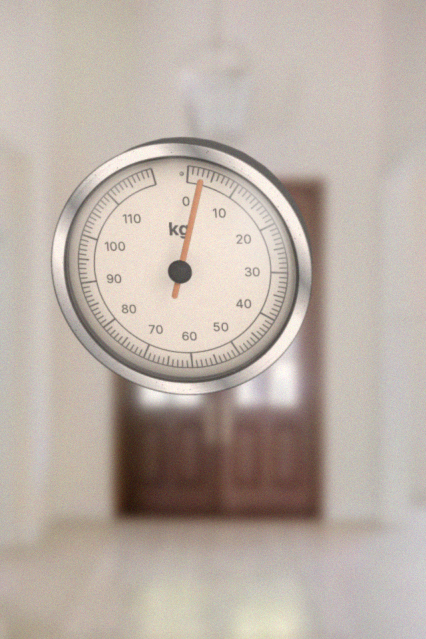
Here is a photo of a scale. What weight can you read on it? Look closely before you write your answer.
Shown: 3 kg
